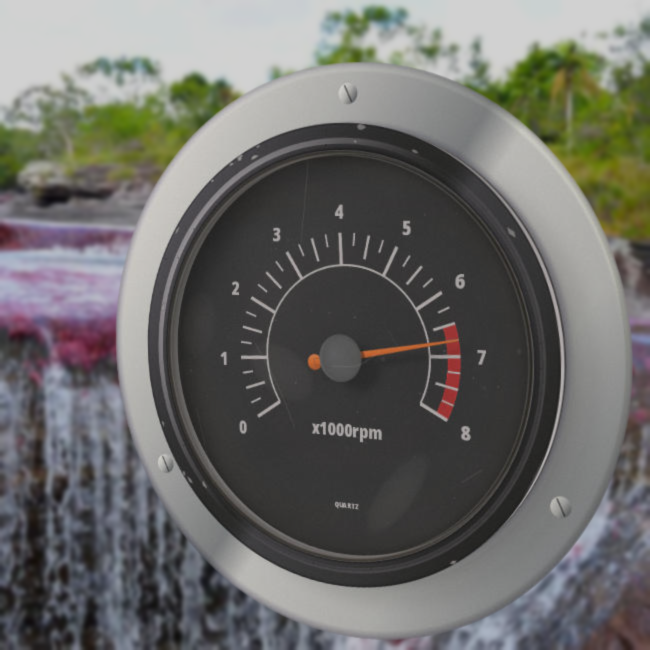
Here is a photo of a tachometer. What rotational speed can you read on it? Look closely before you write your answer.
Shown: 6750 rpm
